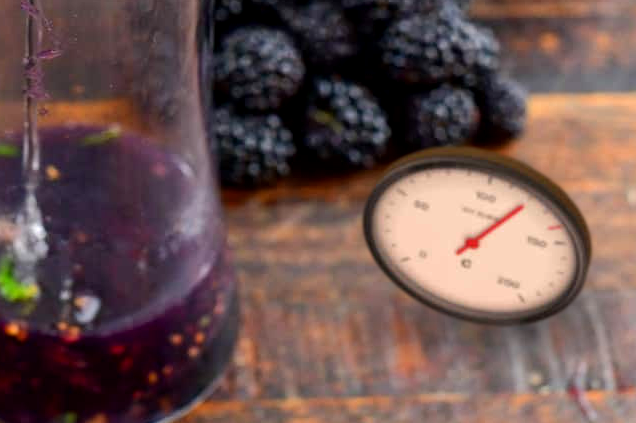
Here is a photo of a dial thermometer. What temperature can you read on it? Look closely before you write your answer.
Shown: 120 °C
